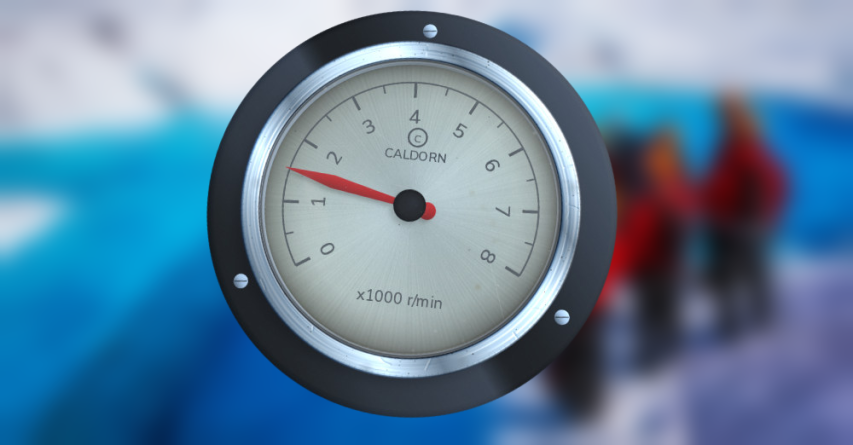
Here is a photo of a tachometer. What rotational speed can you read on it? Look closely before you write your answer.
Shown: 1500 rpm
